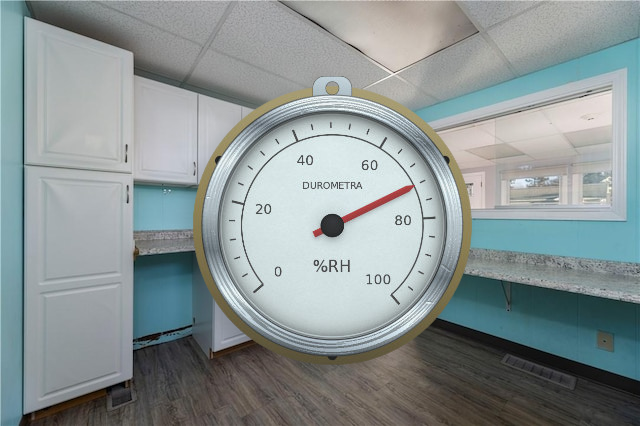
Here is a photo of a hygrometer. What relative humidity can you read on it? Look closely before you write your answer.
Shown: 72 %
